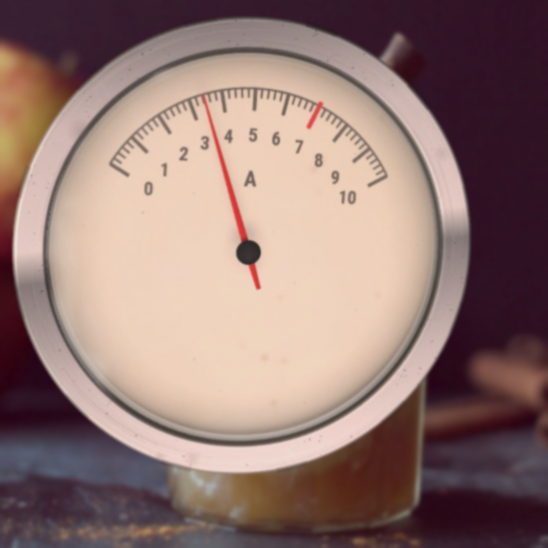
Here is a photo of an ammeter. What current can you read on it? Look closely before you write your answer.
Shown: 3.4 A
